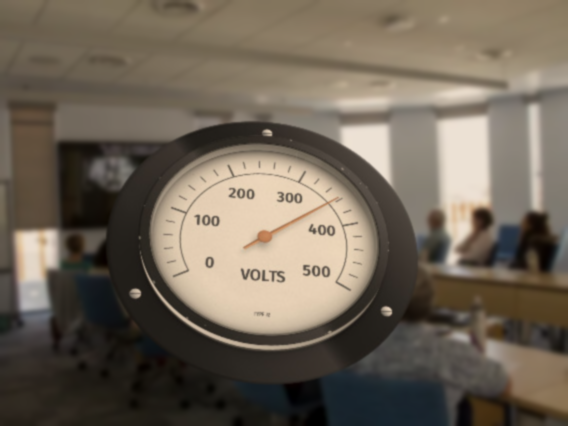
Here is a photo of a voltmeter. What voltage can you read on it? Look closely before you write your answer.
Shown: 360 V
